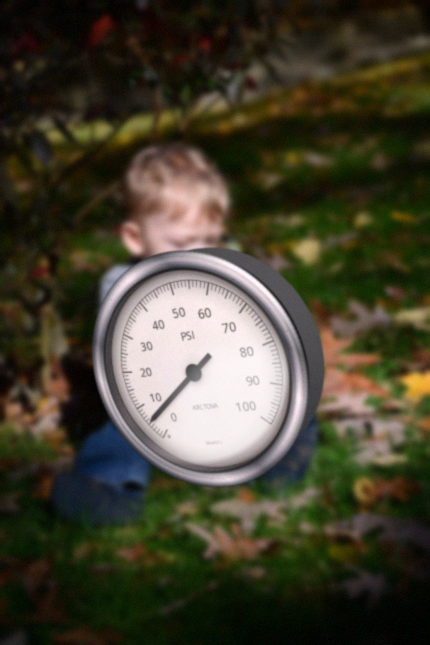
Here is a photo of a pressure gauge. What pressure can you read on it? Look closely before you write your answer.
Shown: 5 psi
